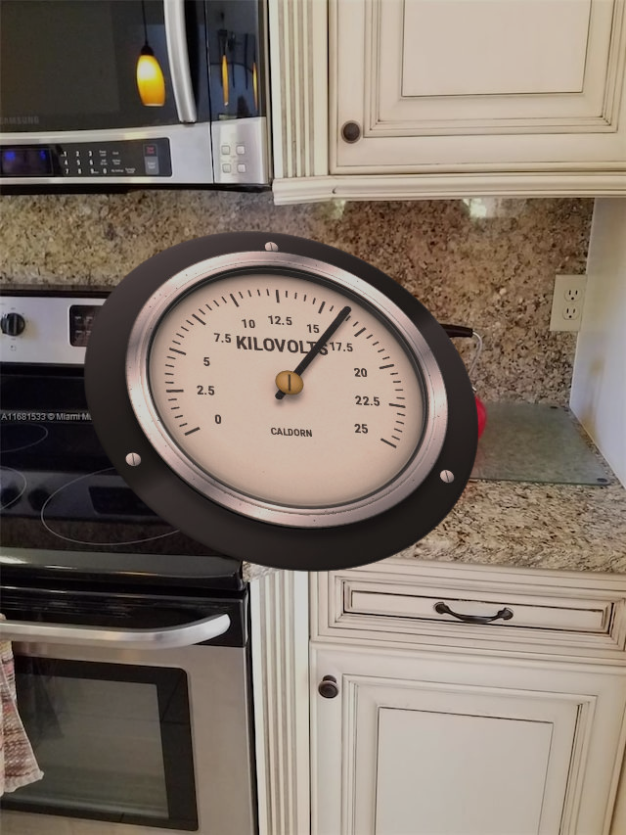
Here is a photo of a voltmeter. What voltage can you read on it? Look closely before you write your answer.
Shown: 16.25 kV
